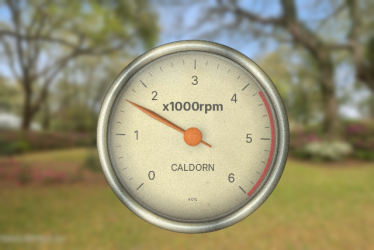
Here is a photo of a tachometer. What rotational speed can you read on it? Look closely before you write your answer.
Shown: 1600 rpm
